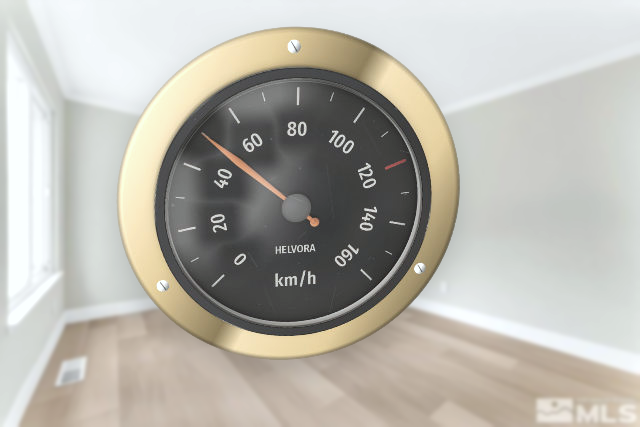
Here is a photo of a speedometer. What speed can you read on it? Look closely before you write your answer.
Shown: 50 km/h
